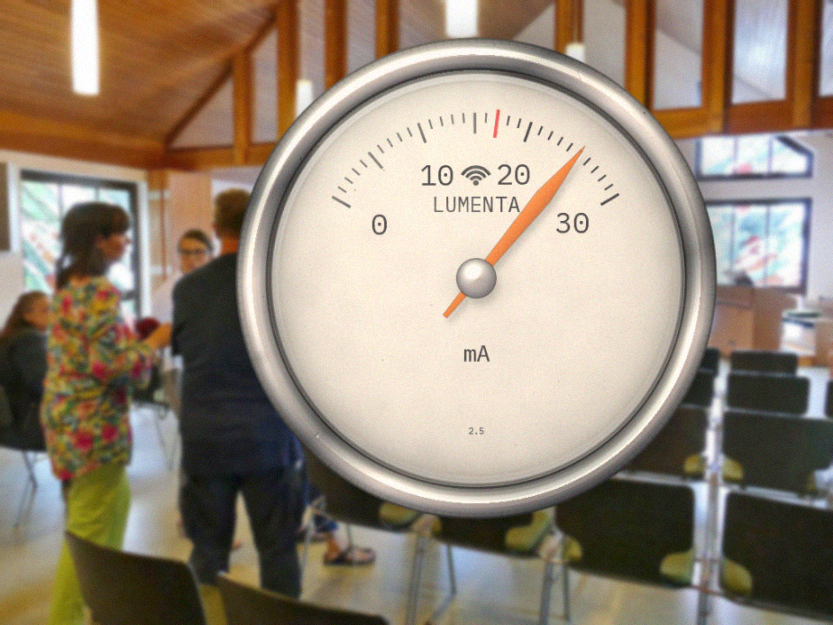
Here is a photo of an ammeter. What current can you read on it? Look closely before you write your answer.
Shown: 25 mA
